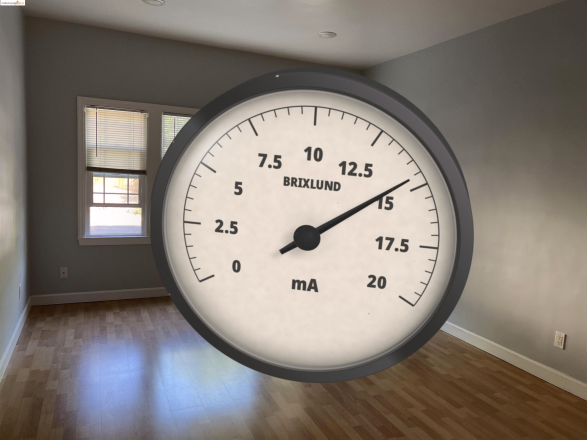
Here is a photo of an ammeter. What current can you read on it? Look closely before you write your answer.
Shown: 14.5 mA
